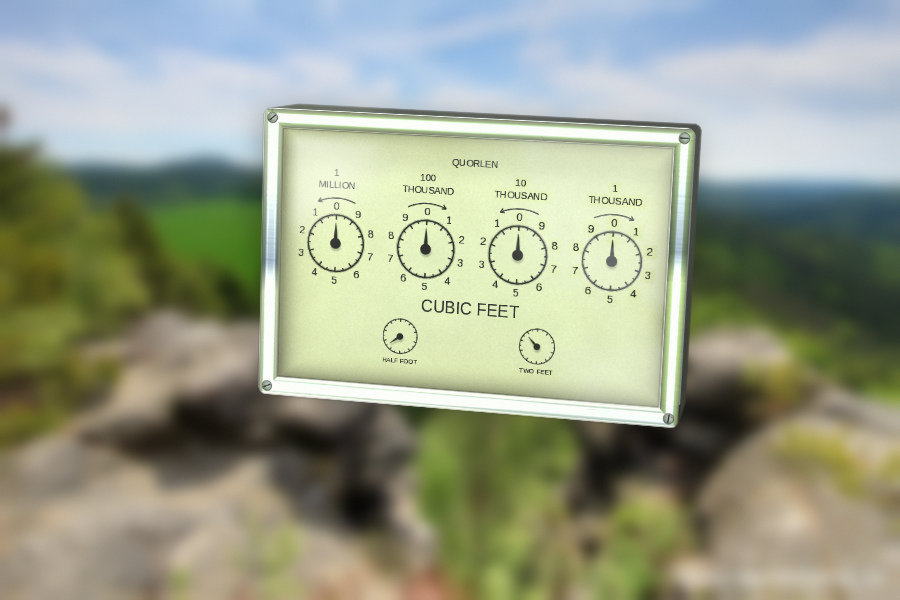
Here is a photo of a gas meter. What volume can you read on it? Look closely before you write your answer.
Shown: 0 ft³
